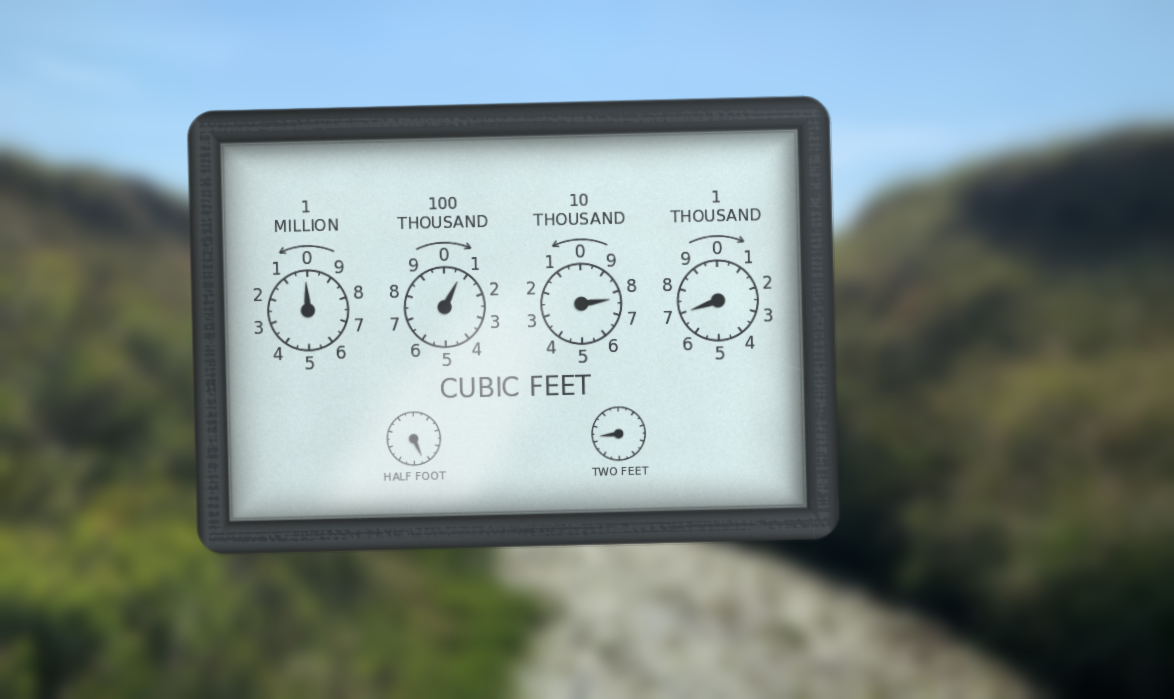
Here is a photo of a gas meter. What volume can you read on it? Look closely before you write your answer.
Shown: 7700 ft³
